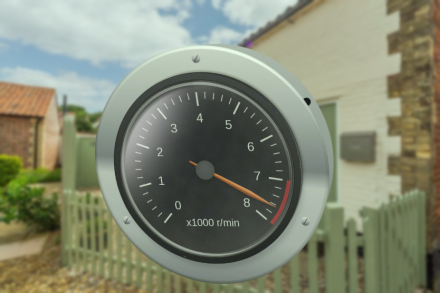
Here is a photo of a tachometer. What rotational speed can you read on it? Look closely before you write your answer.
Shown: 7600 rpm
